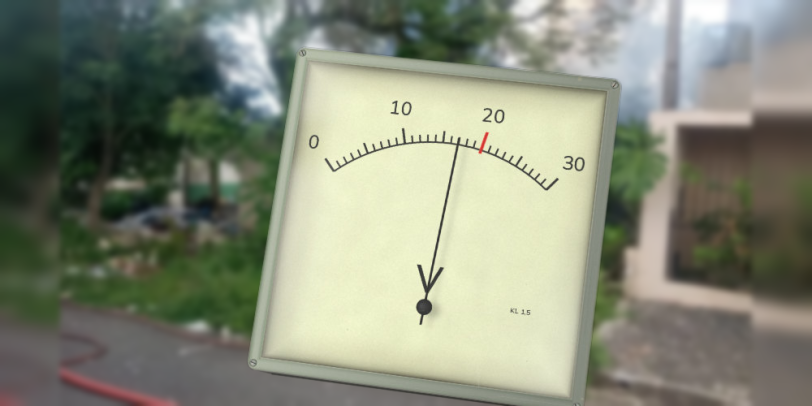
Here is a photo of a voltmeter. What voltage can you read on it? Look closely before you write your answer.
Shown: 17 V
